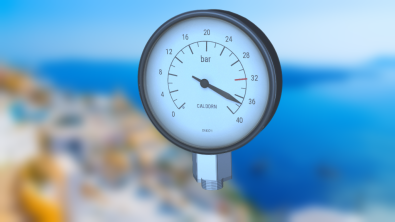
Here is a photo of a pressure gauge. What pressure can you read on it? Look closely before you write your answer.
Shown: 37 bar
